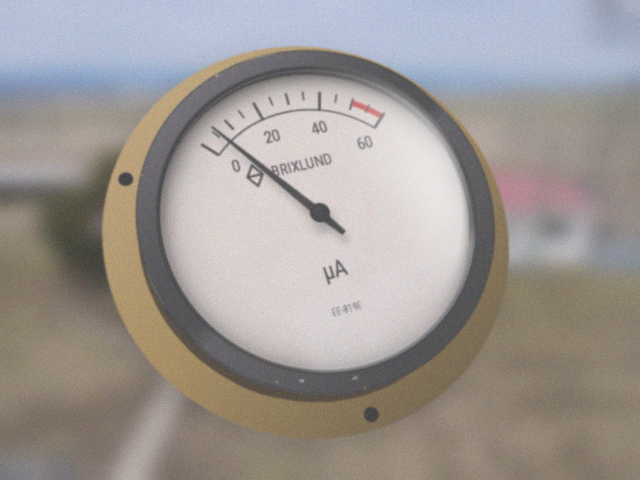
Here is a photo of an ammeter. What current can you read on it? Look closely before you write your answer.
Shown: 5 µA
